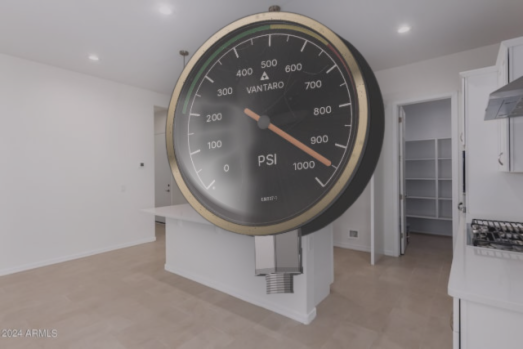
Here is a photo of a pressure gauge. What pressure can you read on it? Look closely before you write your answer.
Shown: 950 psi
